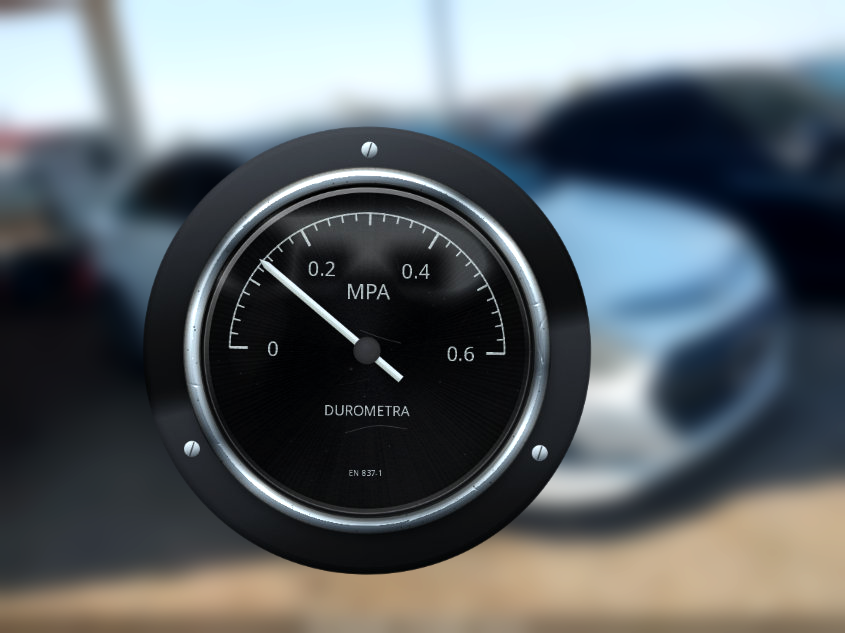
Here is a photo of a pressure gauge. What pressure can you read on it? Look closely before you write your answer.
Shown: 0.13 MPa
